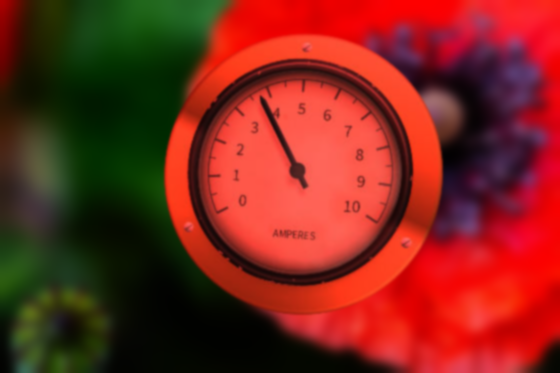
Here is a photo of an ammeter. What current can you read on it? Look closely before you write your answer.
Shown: 3.75 A
